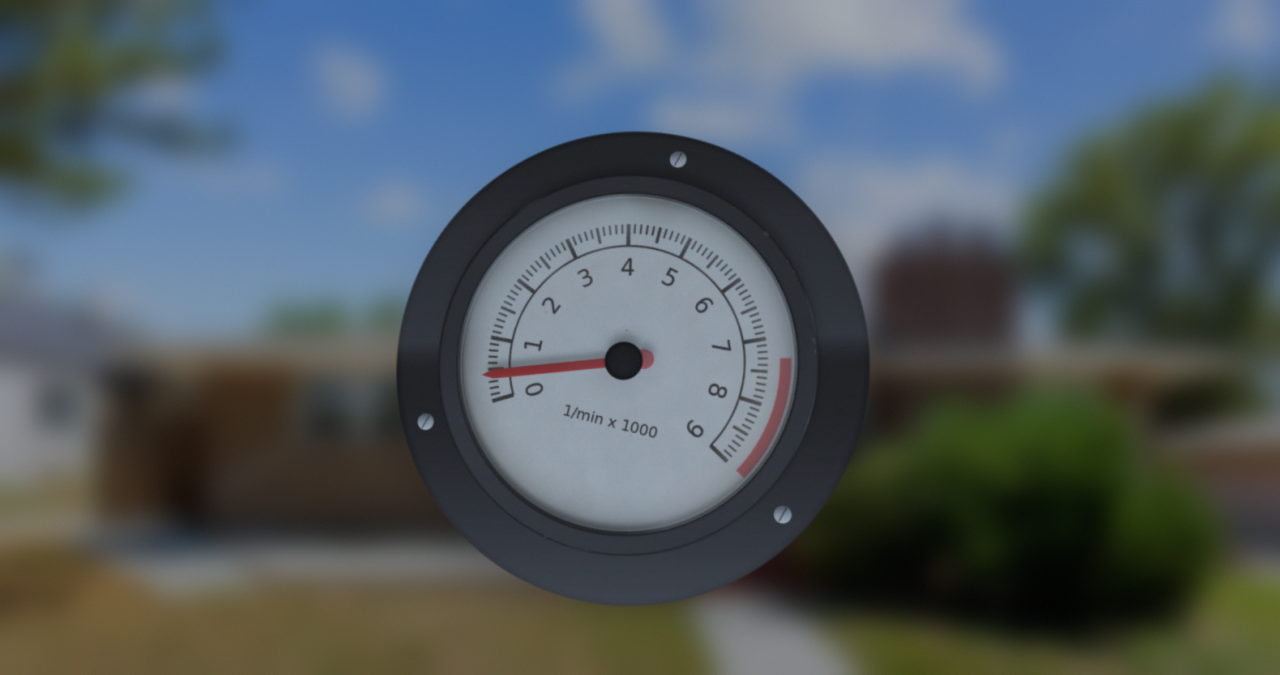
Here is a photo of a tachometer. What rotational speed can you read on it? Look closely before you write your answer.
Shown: 400 rpm
